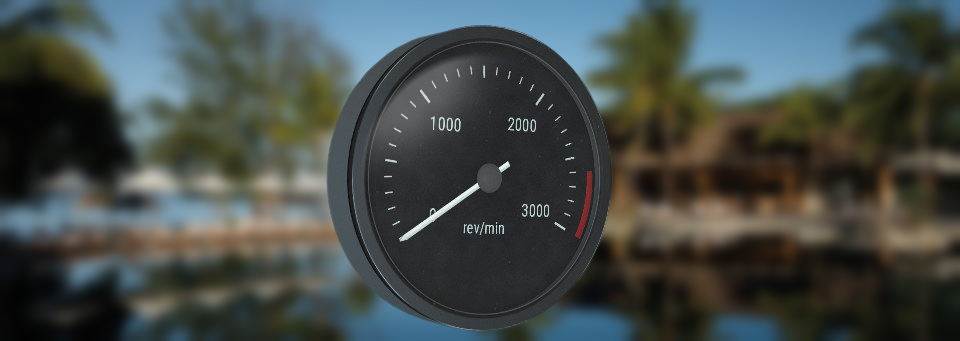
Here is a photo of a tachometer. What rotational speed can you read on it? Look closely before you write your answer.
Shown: 0 rpm
